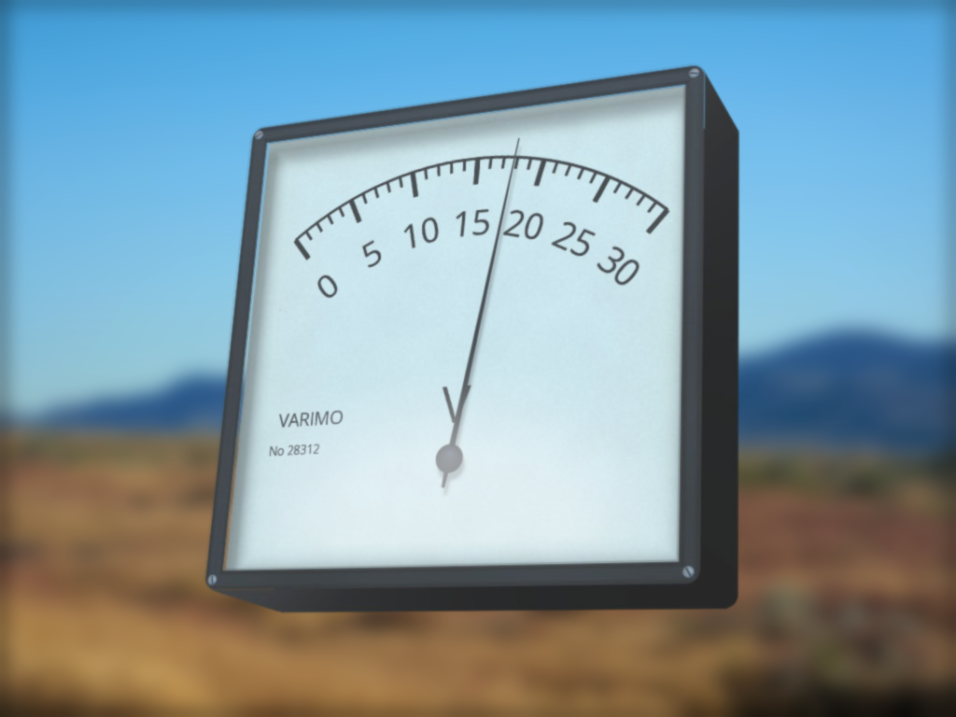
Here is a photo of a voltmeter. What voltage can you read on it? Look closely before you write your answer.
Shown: 18 V
